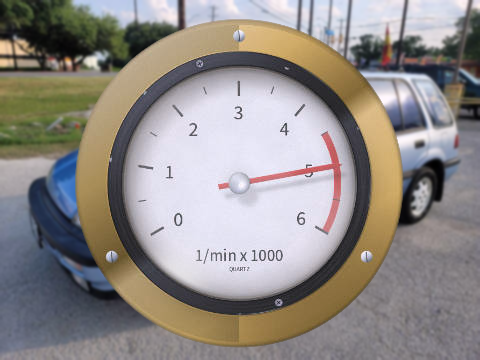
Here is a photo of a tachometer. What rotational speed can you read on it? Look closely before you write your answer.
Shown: 5000 rpm
